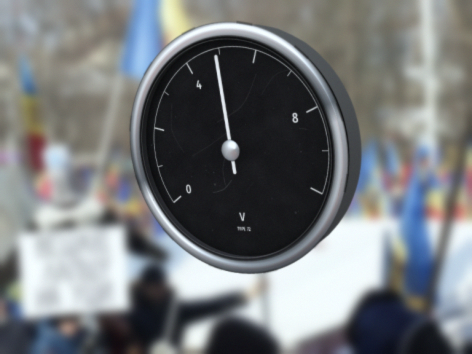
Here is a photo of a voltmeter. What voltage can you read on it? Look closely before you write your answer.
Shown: 5 V
